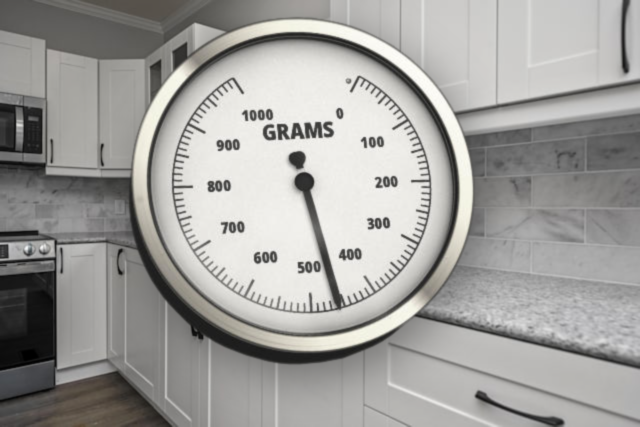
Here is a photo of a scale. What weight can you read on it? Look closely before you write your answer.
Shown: 460 g
